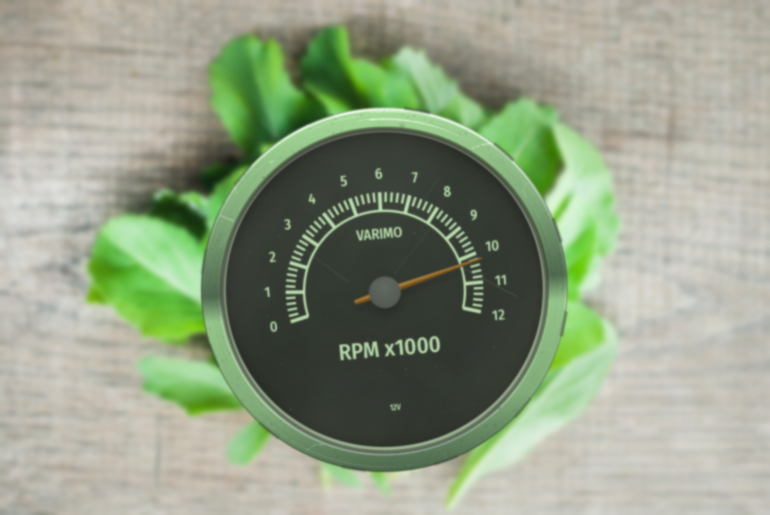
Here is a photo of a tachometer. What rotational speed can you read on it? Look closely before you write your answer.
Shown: 10200 rpm
